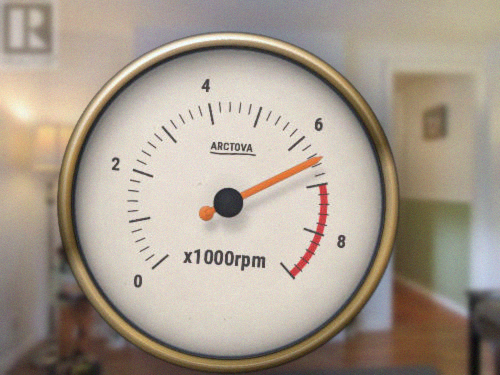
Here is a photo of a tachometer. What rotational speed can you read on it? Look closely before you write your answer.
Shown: 6500 rpm
